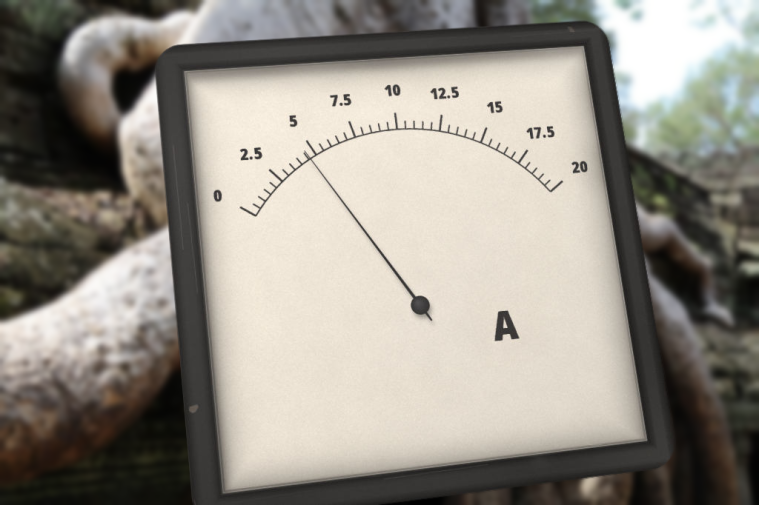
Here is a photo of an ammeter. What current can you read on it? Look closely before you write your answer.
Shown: 4.5 A
